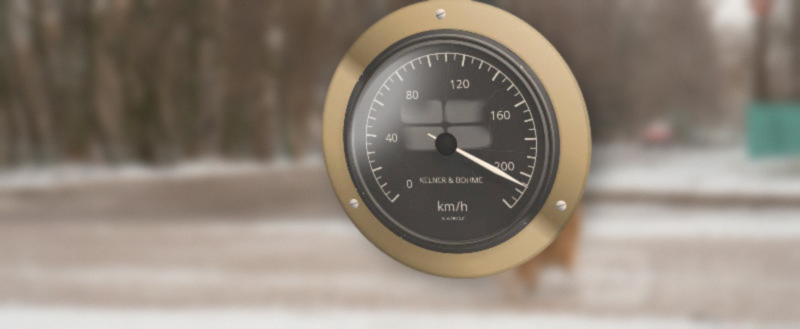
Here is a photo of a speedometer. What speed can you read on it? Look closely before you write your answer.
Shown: 205 km/h
